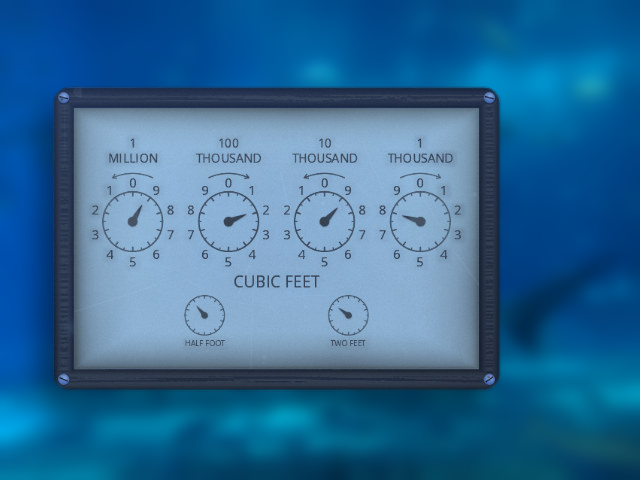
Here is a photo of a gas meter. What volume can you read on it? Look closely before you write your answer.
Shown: 918800 ft³
